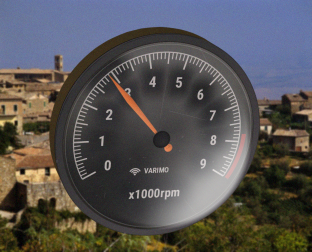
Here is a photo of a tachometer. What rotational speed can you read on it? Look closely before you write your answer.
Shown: 2900 rpm
